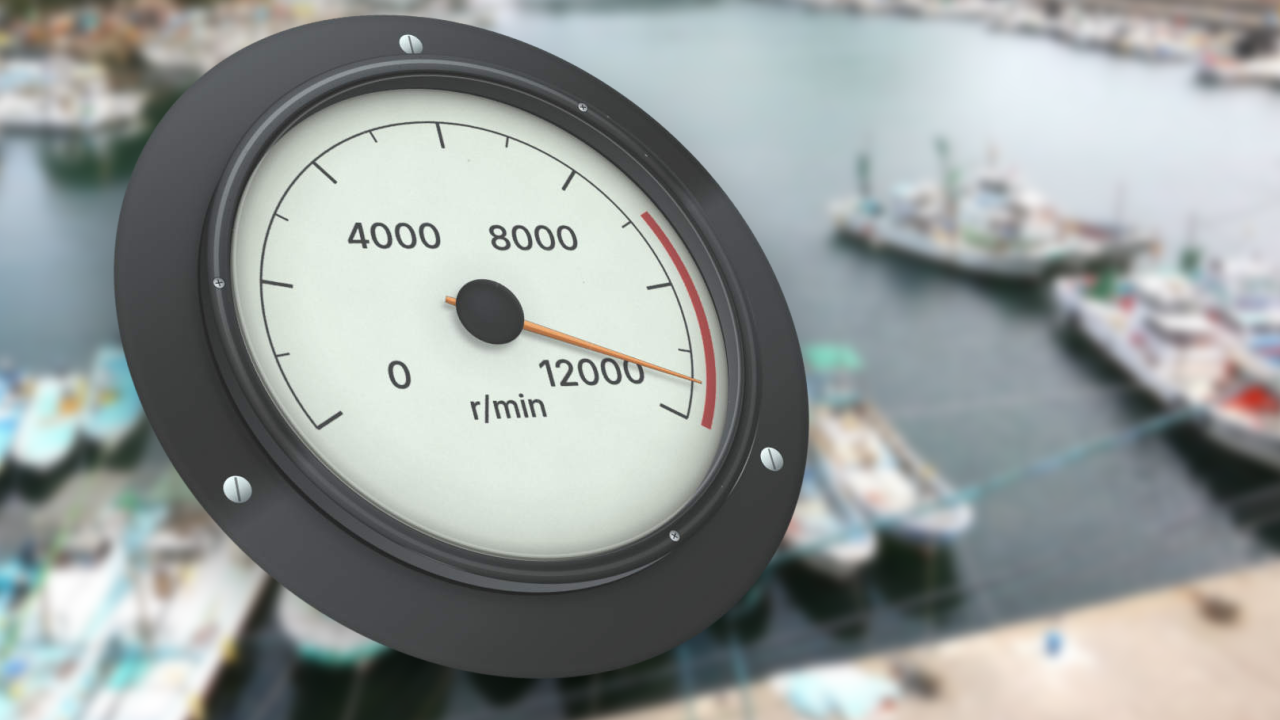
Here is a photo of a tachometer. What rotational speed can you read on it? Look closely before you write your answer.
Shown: 11500 rpm
